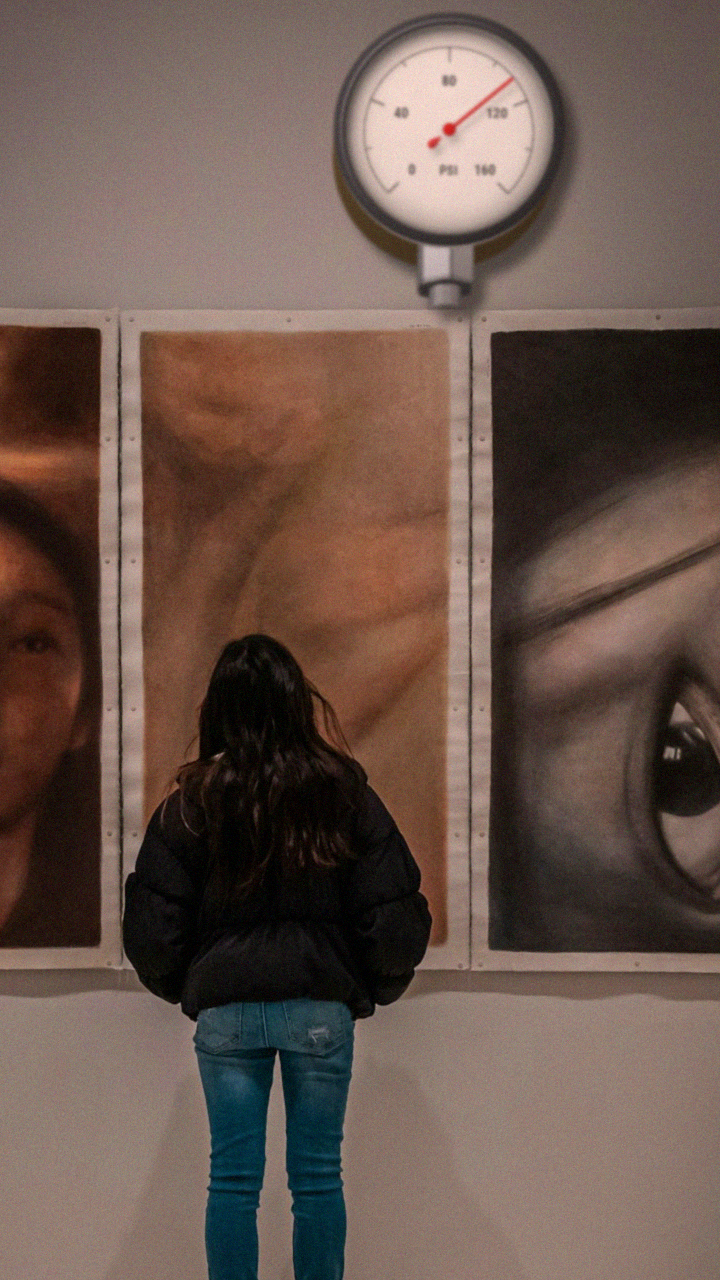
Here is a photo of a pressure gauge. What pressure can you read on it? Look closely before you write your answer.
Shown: 110 psi
